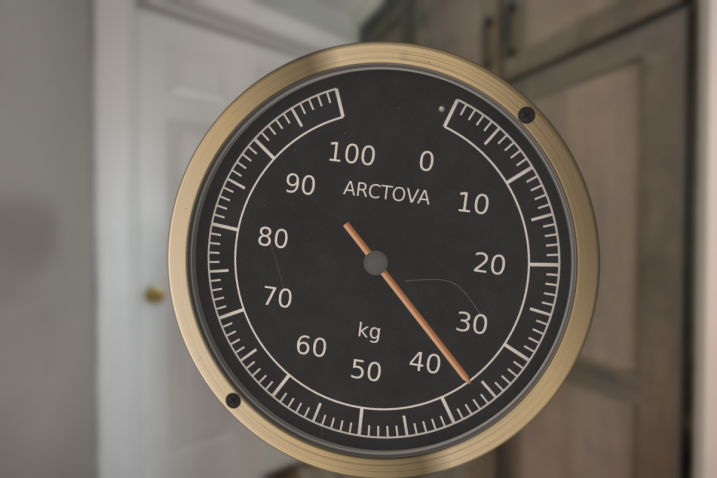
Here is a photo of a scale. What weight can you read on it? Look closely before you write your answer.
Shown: 36 kg
